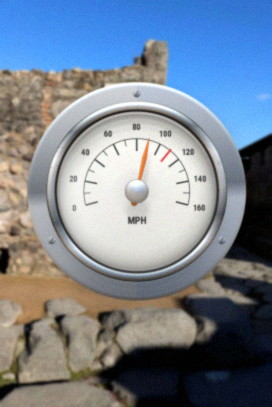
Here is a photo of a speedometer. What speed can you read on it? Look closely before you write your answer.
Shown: 90 mph
